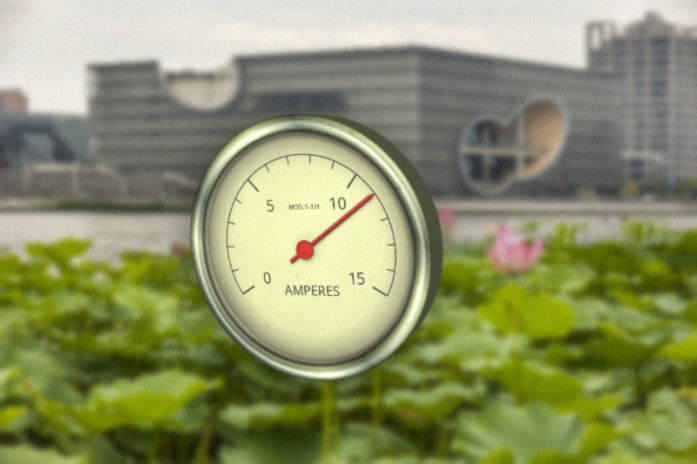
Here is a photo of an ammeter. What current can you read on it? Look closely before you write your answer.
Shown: 11 A
